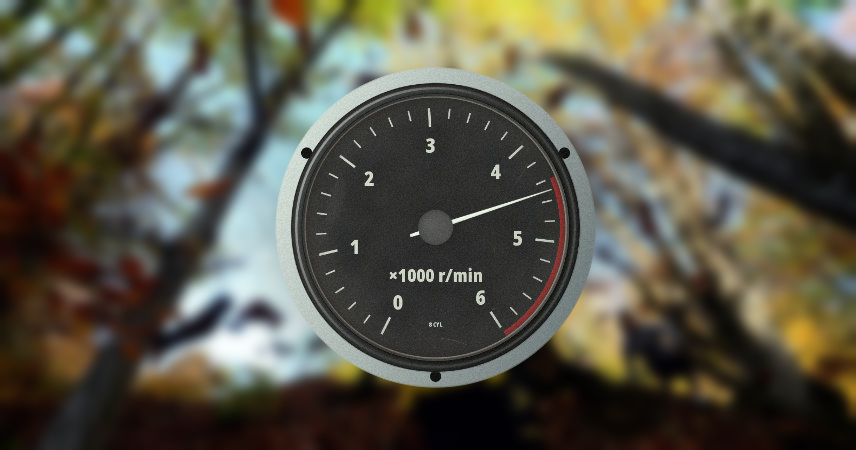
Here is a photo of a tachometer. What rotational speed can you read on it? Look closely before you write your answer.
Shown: 4500 rpm
